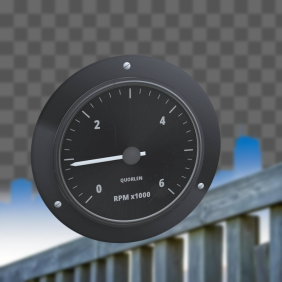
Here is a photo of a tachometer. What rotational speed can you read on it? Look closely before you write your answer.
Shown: 900 rpm
